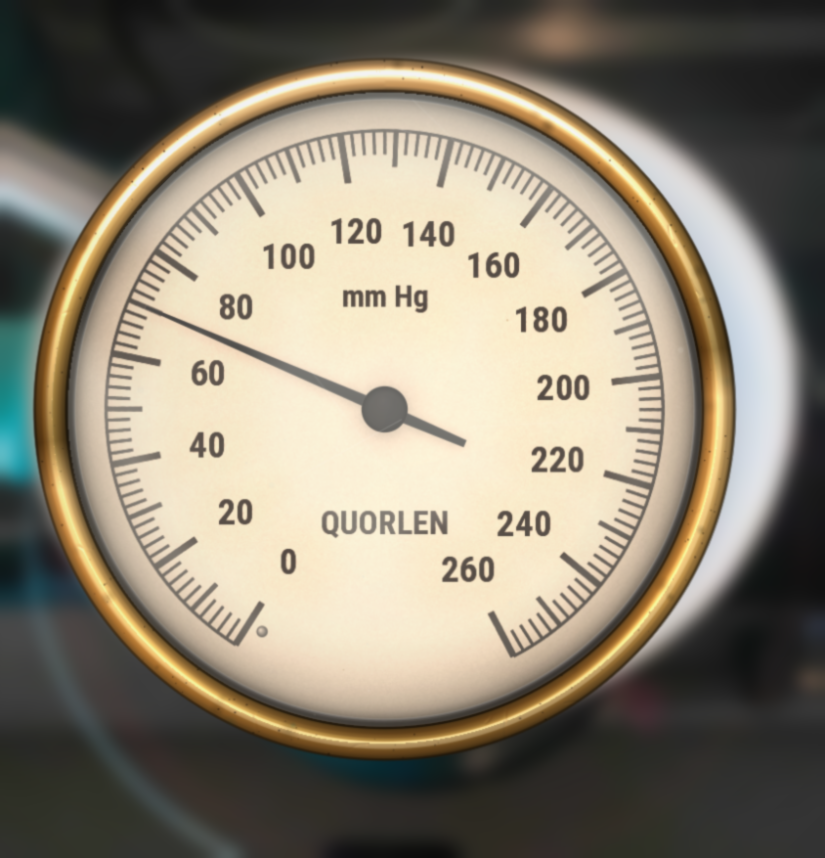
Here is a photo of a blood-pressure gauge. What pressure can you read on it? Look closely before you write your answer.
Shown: 70 mmHg
